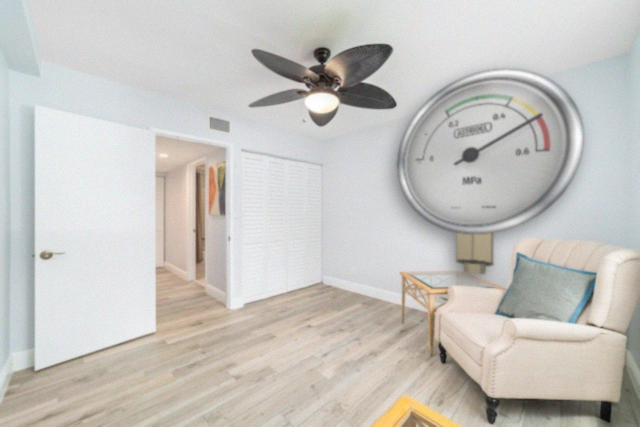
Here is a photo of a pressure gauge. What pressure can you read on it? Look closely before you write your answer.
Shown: 0.5 MPa
